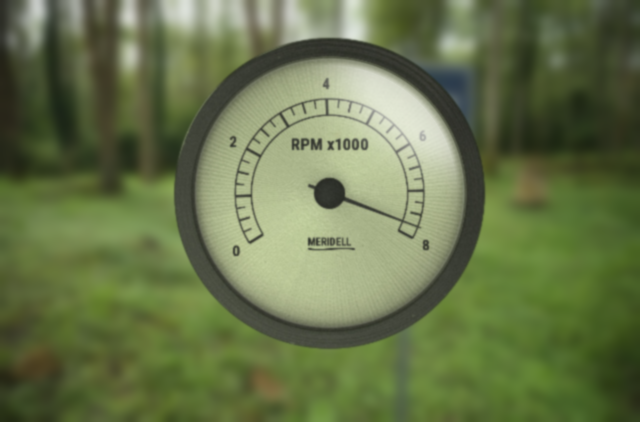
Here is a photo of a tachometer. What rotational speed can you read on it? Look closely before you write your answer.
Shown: 7750 rpm
